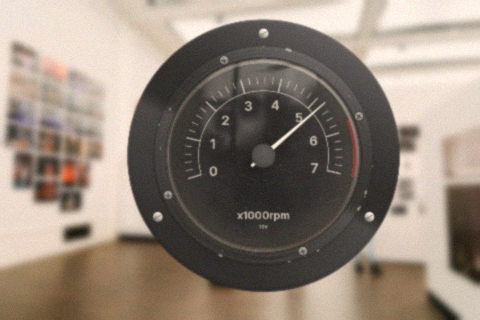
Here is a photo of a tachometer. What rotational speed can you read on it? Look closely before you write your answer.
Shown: 5200 rpm
